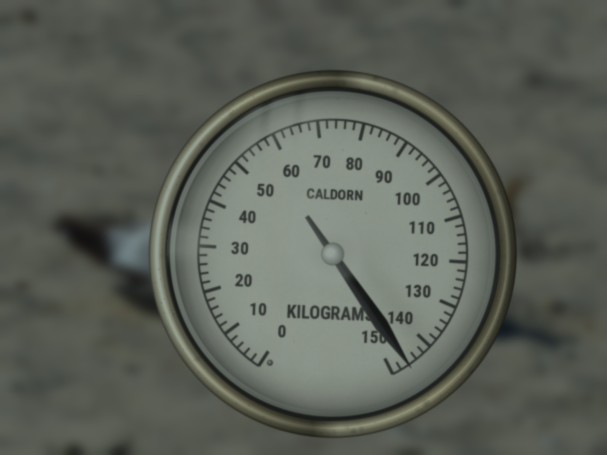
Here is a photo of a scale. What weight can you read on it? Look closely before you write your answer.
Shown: 146 kg
